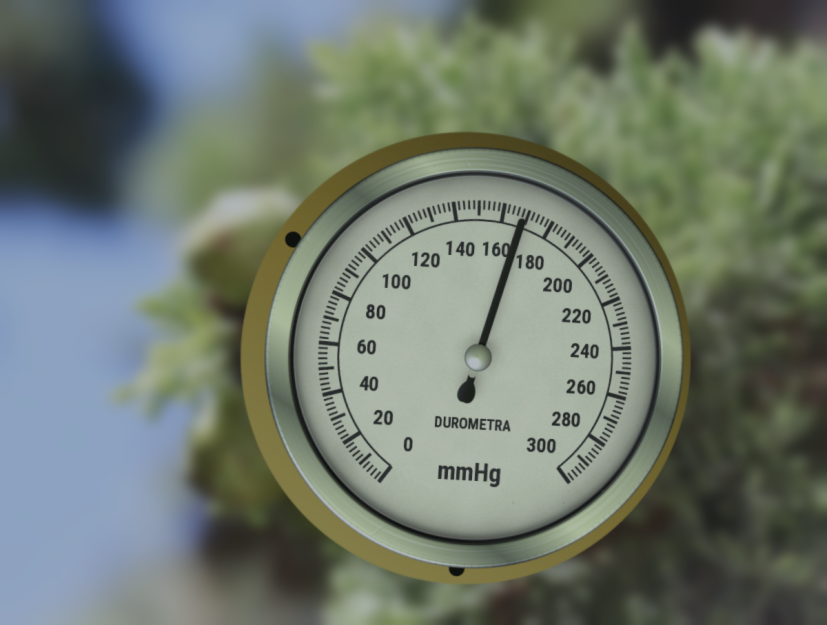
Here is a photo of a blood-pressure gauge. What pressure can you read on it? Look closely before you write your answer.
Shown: 168 mmHg
